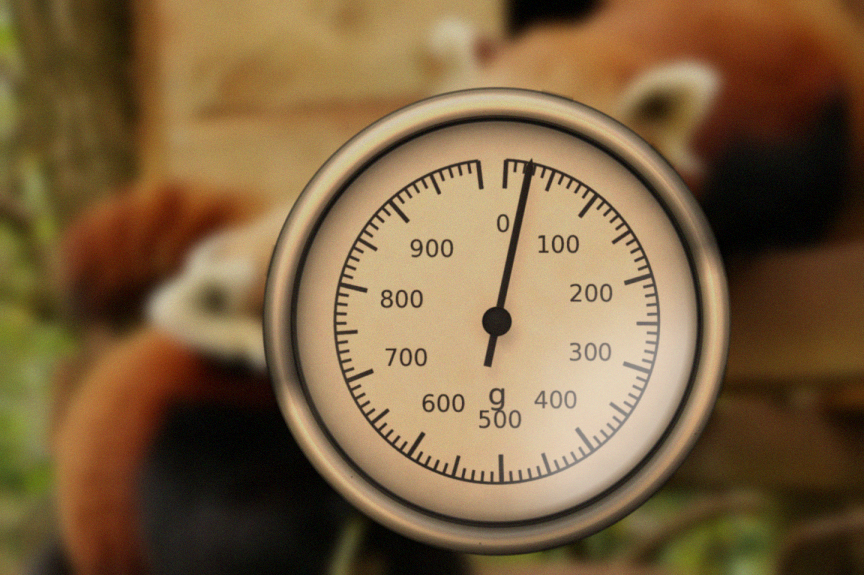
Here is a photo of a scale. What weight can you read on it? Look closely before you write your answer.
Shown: 25 g
